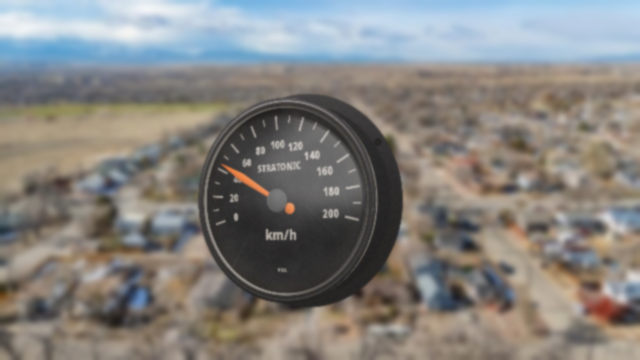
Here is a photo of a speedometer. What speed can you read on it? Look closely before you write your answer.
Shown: 45 km/h
